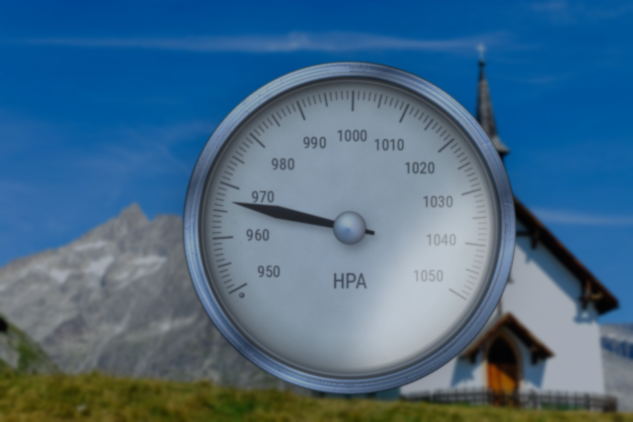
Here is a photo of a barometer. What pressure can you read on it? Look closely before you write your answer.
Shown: 967 hPa
